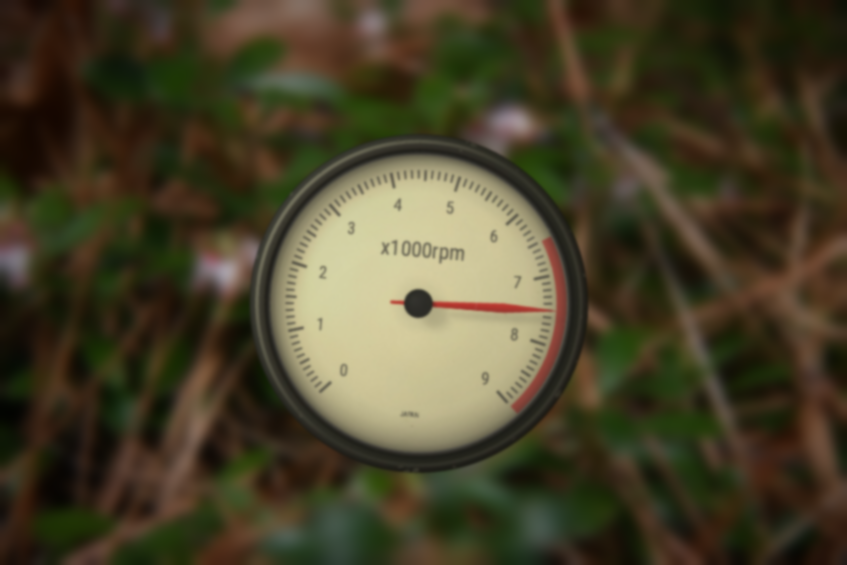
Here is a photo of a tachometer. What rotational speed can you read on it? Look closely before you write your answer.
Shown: 7500 rpm
